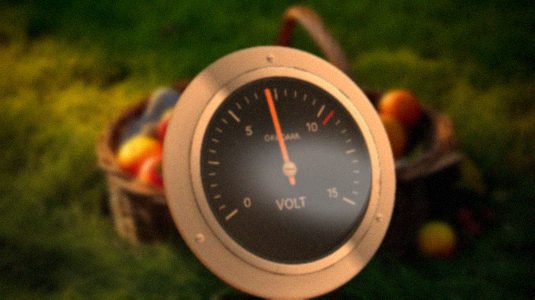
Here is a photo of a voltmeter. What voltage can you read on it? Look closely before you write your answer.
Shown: 7 V
